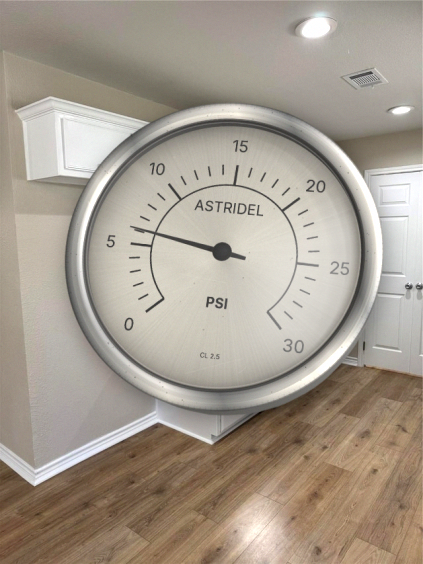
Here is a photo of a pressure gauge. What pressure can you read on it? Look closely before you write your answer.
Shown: 6 psi
